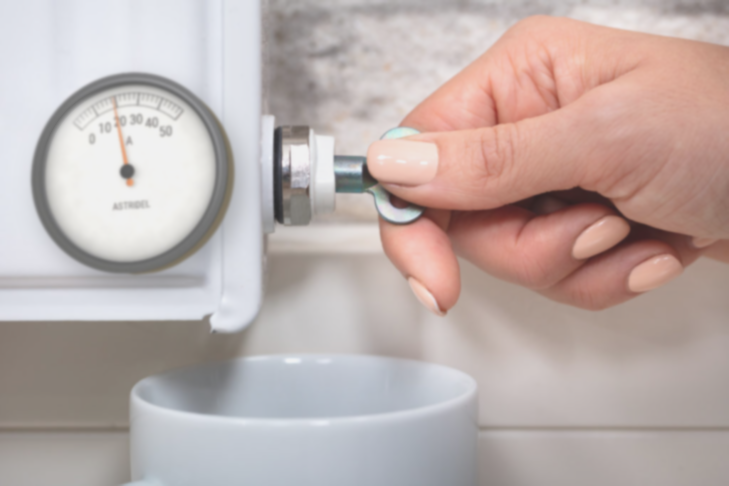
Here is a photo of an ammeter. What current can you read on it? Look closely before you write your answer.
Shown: 20 A
